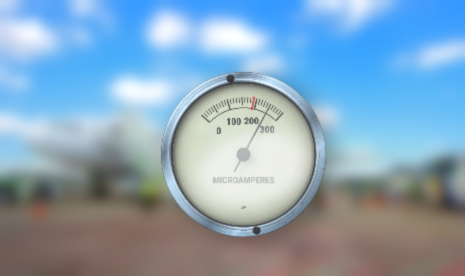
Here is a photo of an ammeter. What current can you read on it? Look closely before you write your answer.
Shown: 250 µA
